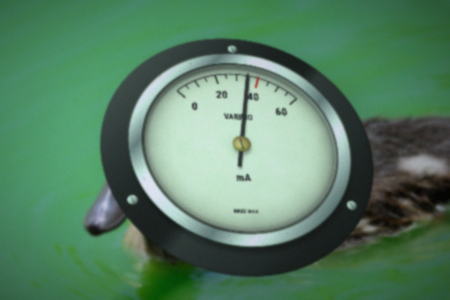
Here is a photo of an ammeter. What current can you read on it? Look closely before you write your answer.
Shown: 35 mA
